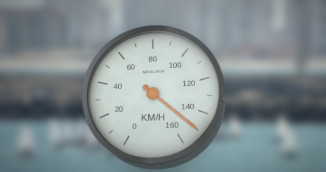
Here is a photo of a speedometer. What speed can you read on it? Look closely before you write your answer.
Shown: 150 km/h
